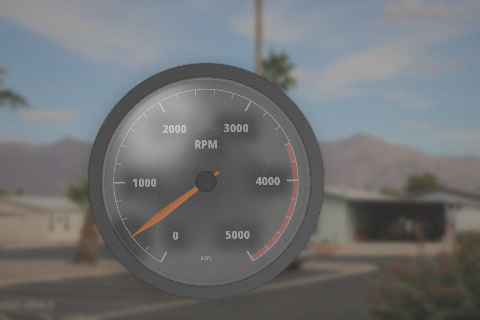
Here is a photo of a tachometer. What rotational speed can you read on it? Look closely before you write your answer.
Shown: 400 rpm
